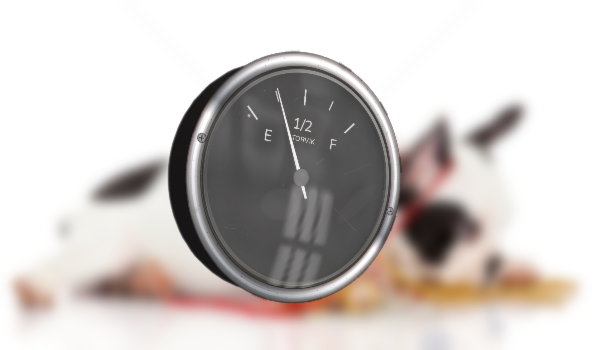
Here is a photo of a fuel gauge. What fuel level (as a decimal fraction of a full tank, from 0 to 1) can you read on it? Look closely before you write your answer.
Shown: 0.25
